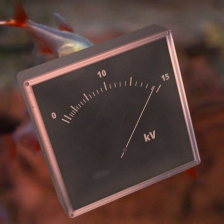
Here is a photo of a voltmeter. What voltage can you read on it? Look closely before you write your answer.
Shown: 14.5 kV
